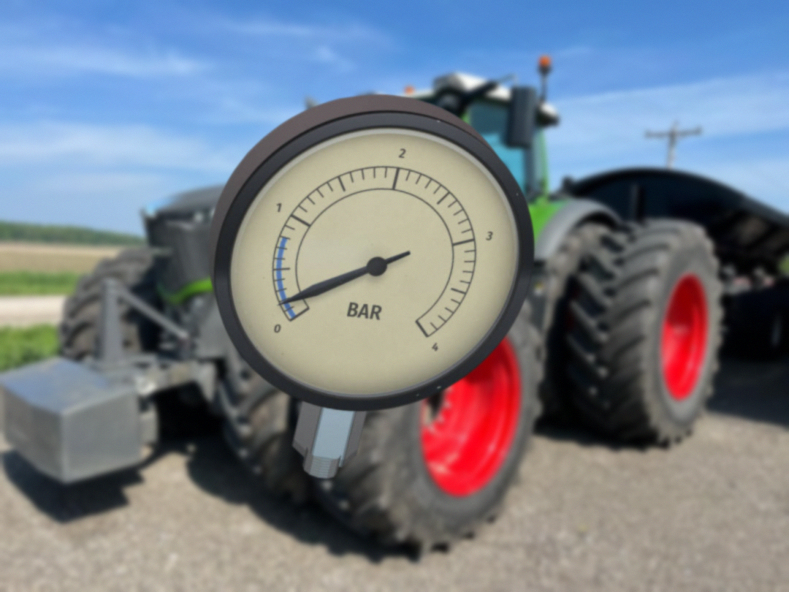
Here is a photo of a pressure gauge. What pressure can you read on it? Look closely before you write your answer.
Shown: 0.2 bar
